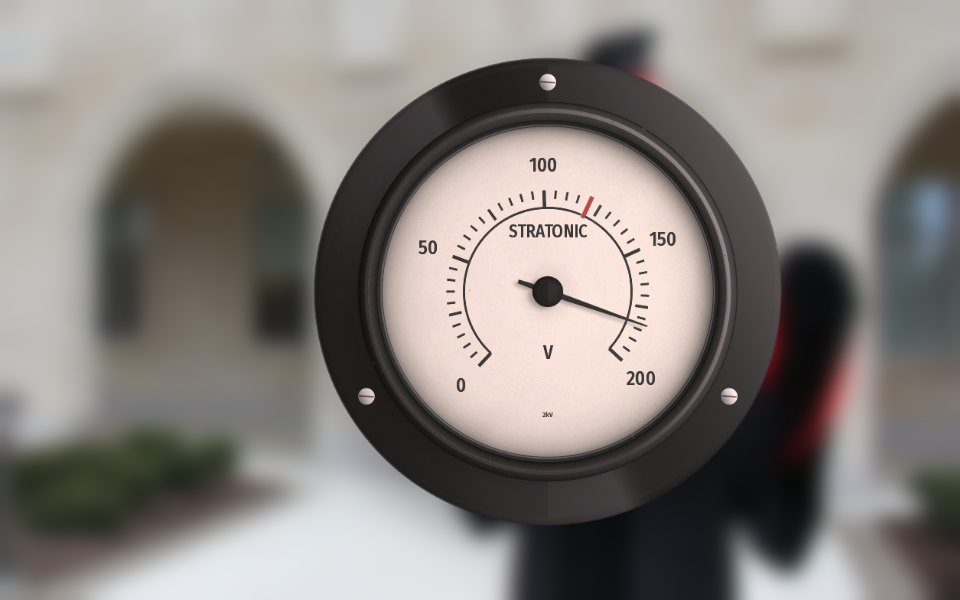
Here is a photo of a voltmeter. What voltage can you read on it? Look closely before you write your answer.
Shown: 182.5 V
